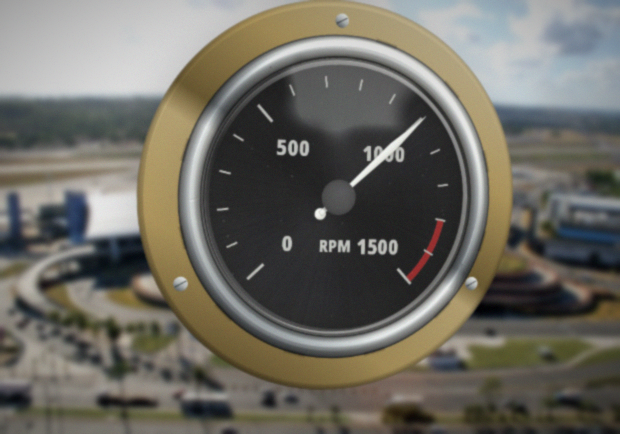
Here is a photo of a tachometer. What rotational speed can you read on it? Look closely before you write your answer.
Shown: 1000 rpm
